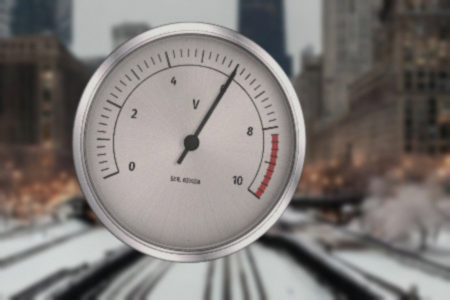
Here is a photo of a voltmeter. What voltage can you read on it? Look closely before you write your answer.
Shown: 6 V
